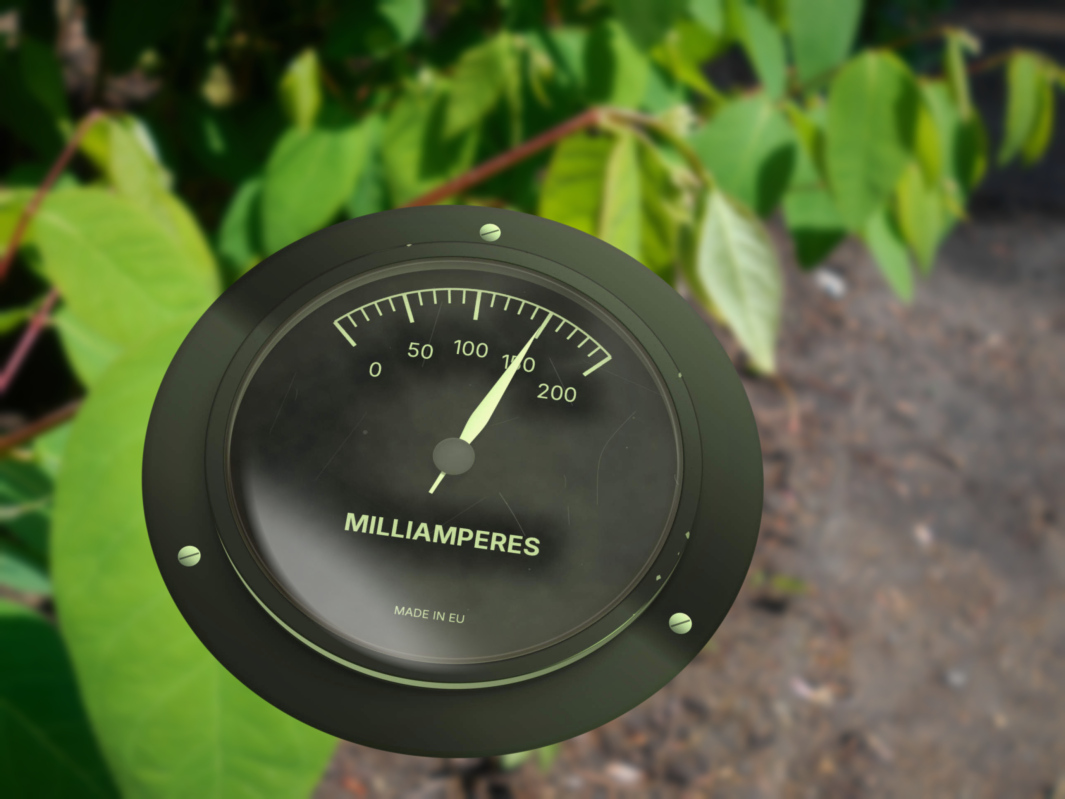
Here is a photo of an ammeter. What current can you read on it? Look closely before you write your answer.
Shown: 150 mA
